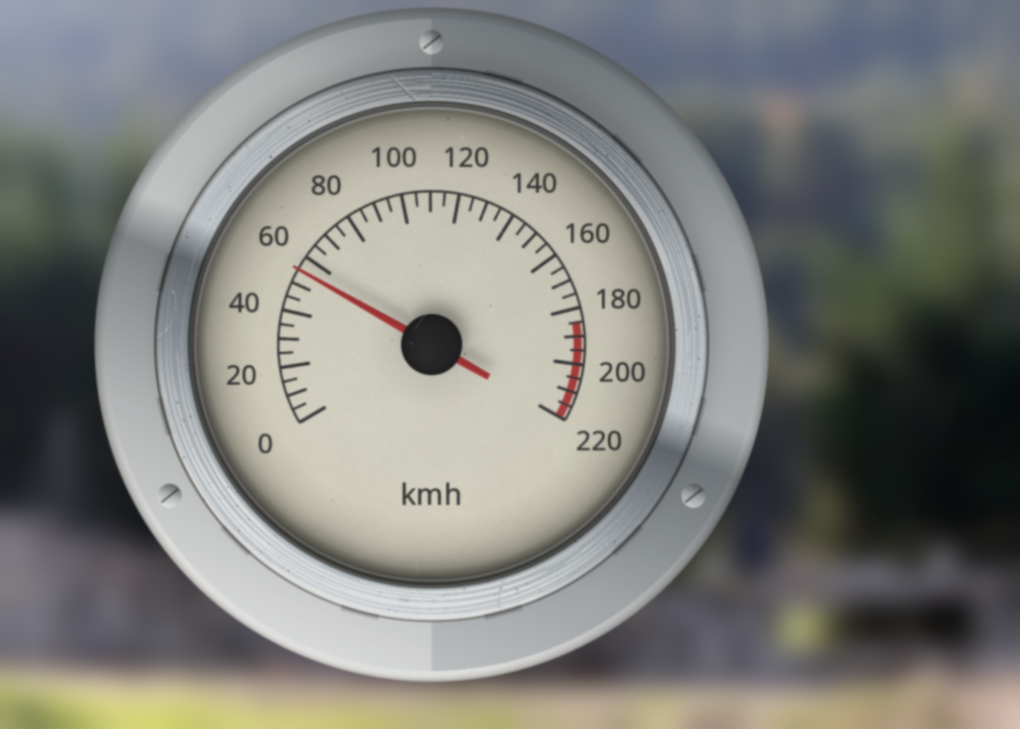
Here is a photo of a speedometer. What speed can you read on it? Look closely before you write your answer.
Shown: 55 km/h
